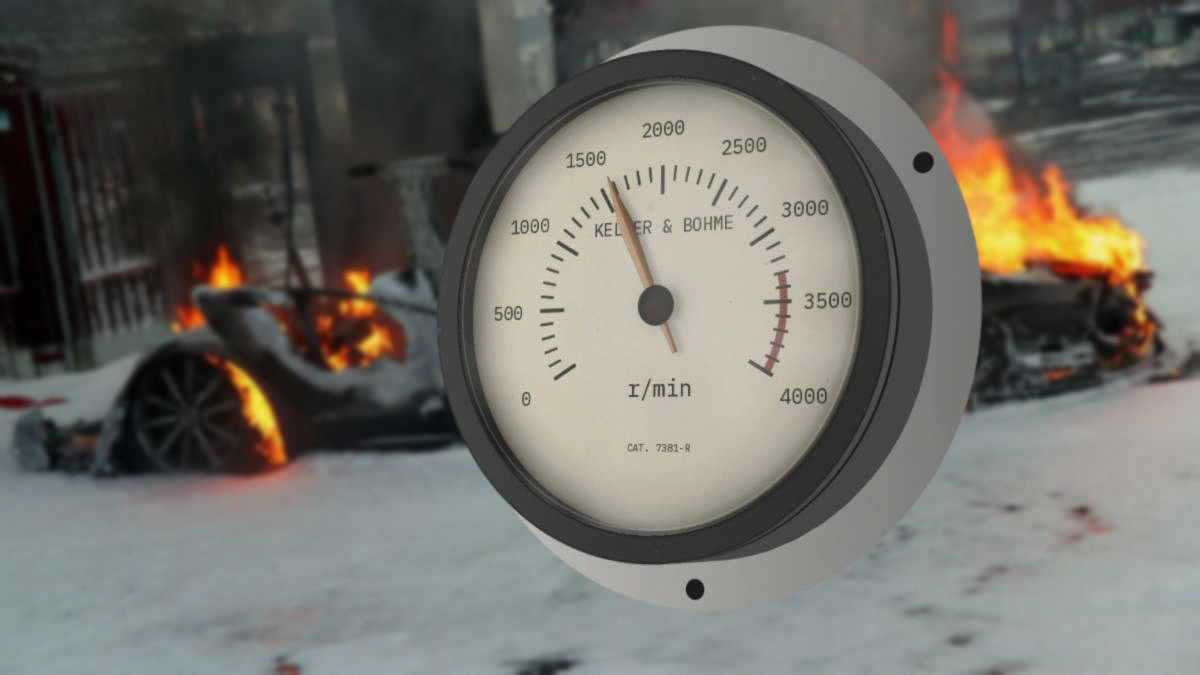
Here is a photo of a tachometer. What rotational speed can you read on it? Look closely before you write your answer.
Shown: 1600 rpm
